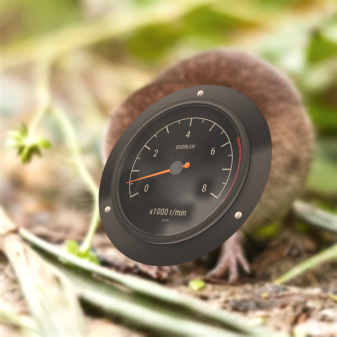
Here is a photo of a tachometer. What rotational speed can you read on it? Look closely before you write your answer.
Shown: 500 rpm
